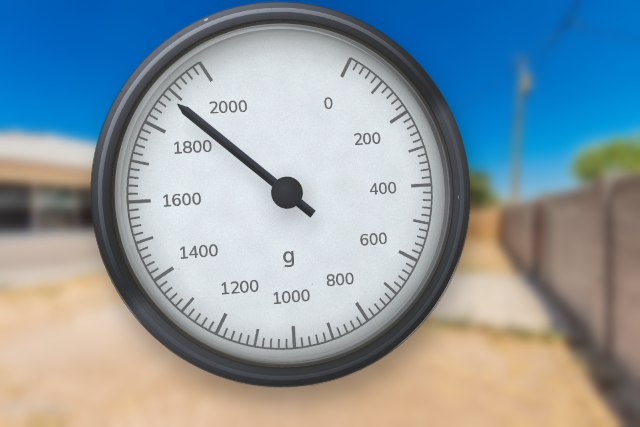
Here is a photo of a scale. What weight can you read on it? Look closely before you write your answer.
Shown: 1880 g
